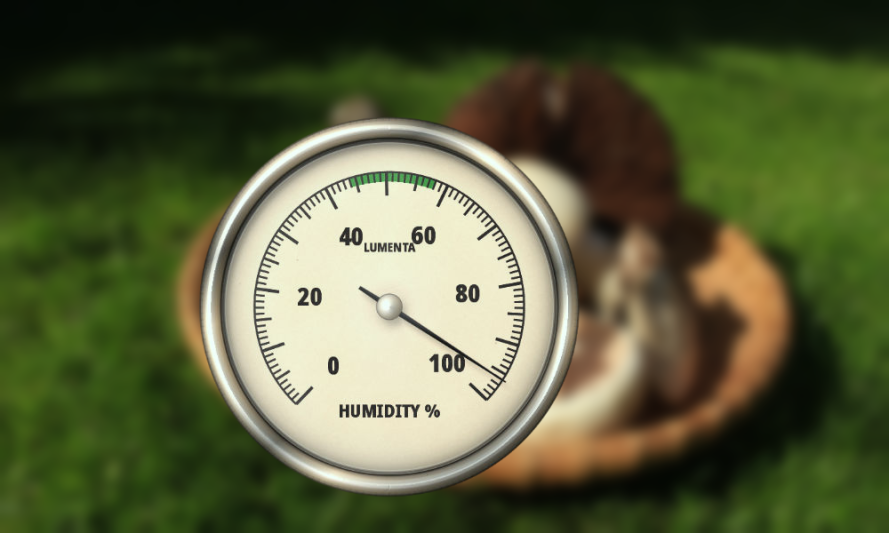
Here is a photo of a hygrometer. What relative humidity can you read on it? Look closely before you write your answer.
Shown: 96 %
